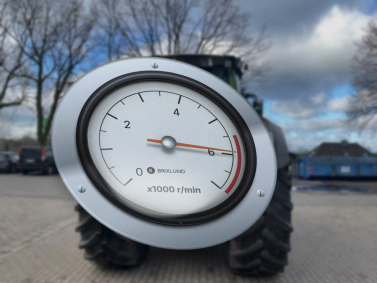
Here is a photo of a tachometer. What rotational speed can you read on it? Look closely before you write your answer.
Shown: 6000 rpm
